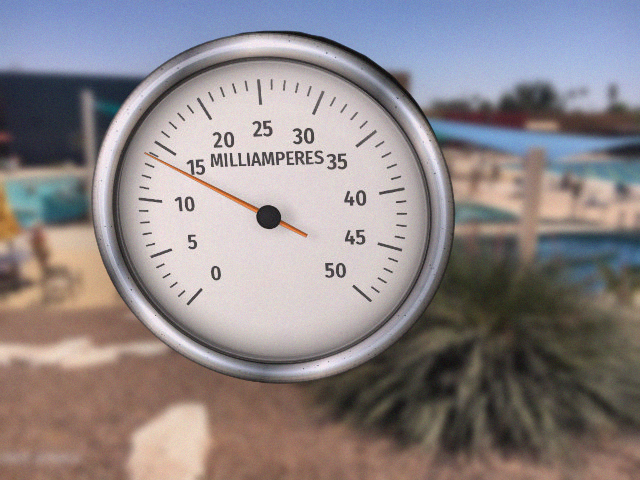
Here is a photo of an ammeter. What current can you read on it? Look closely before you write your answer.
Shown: 14 mA
